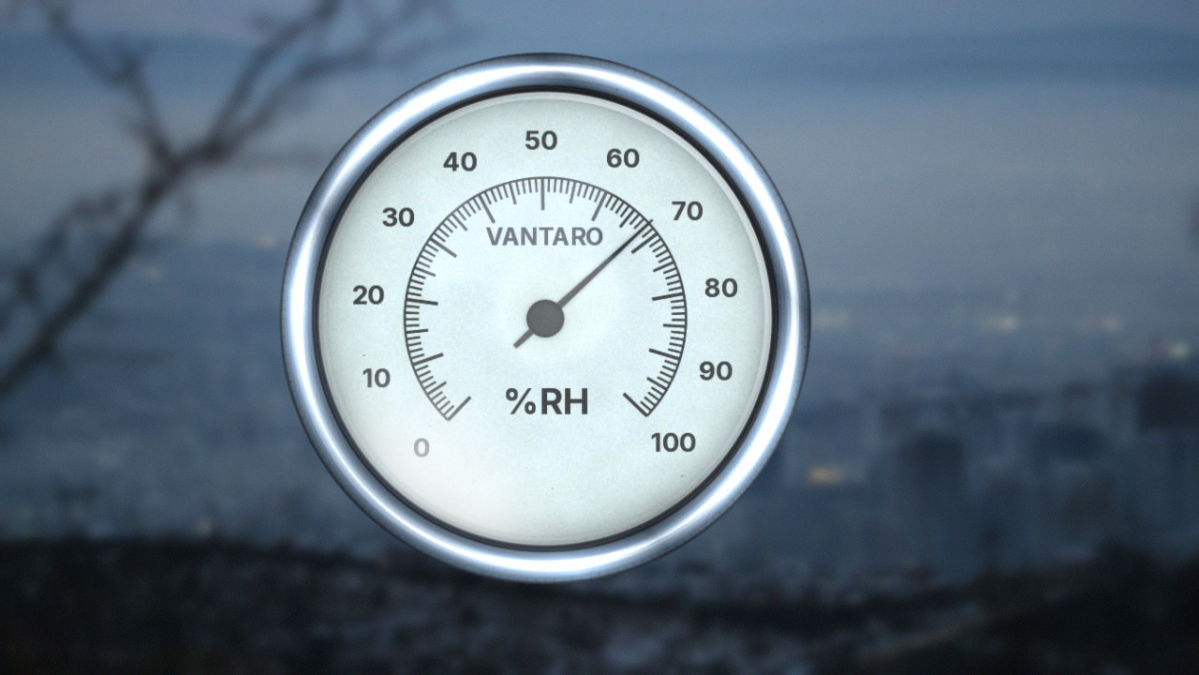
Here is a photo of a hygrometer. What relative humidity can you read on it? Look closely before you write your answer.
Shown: 68 %
